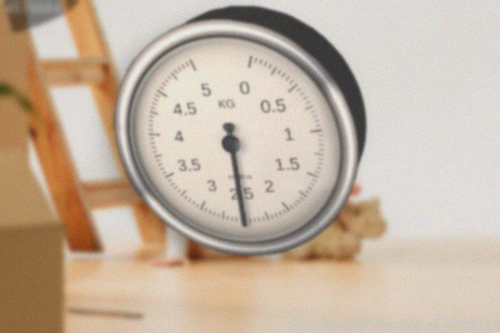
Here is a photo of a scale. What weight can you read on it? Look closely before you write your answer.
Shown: 2.5 kg
